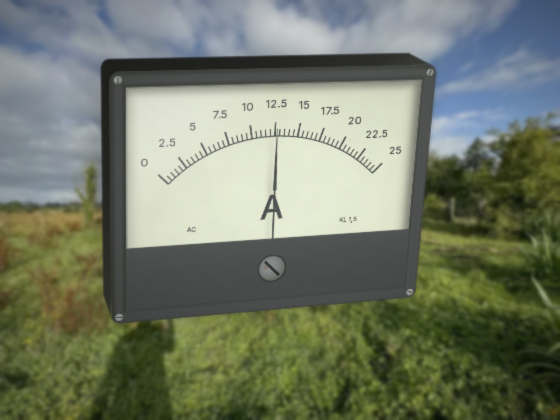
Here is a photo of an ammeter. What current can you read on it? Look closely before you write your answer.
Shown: 12.5 A
